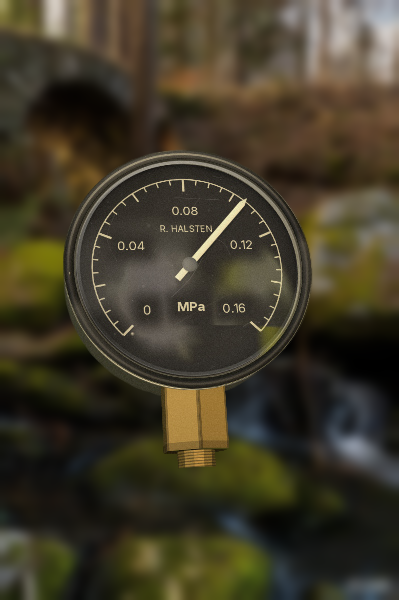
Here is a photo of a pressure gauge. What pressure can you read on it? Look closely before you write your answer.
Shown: 0.105 MPa
